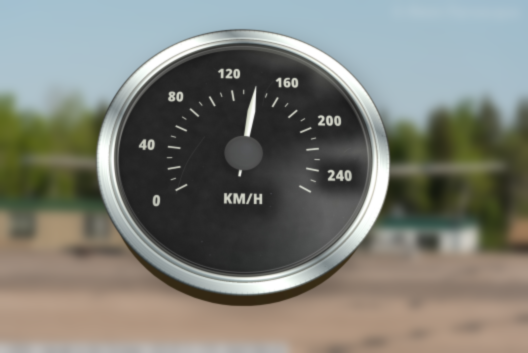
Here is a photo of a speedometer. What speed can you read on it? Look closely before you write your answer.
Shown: 140 km/h
